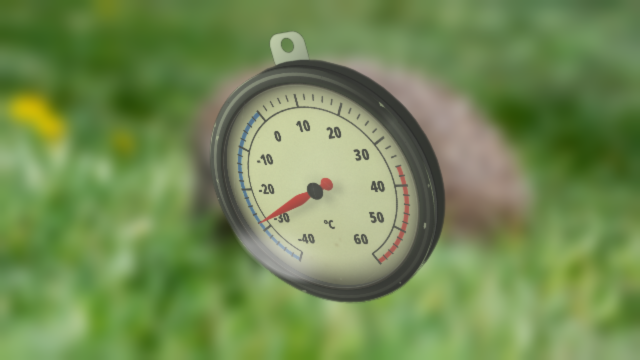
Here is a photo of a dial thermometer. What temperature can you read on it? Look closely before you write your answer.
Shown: -28 °C
